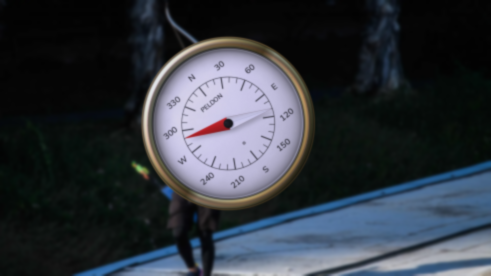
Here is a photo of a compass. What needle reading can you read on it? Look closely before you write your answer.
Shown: 290 °
